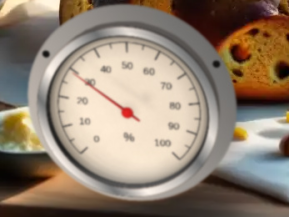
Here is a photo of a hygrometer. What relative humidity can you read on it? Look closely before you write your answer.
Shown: 30 %
